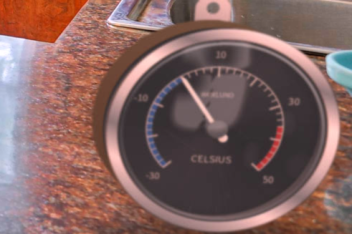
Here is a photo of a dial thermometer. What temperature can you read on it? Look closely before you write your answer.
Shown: 0 °C
